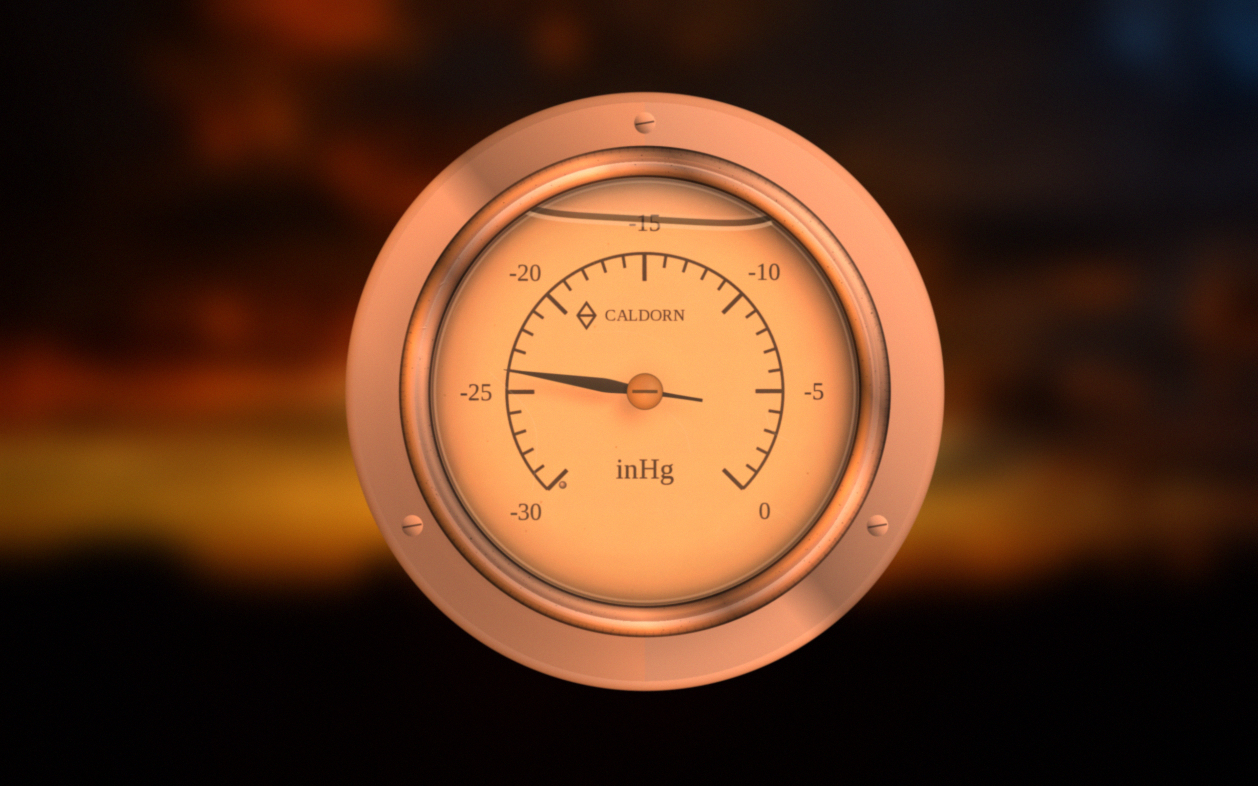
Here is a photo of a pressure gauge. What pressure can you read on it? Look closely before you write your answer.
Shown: -24 inHg
